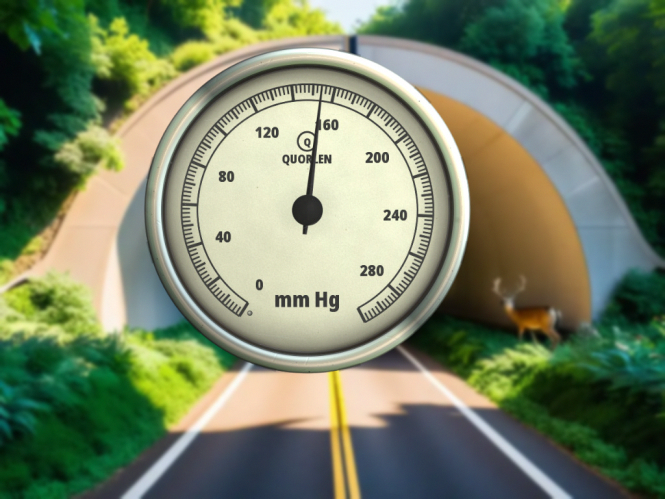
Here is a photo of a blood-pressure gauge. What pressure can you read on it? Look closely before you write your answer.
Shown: 154 mmHg
